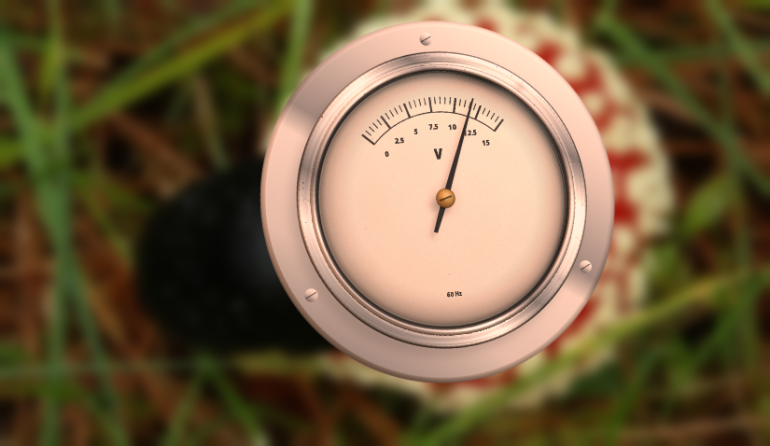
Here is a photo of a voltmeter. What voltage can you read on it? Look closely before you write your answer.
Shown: 11.5 V
